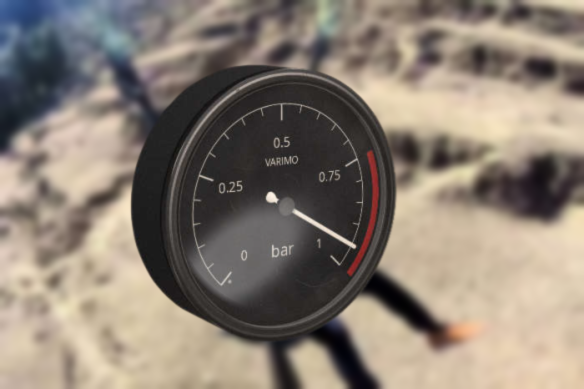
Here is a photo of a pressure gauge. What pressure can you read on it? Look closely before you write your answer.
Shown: 0.95 bar
